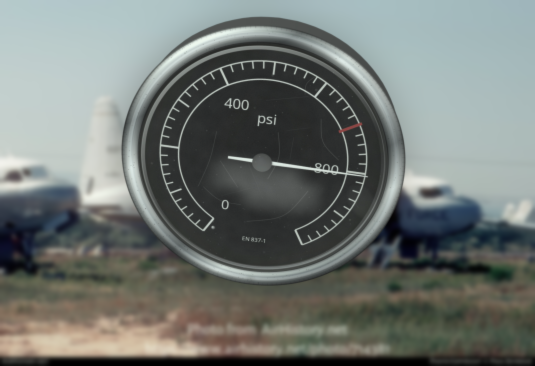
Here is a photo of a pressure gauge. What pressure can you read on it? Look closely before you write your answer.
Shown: 800 psi
